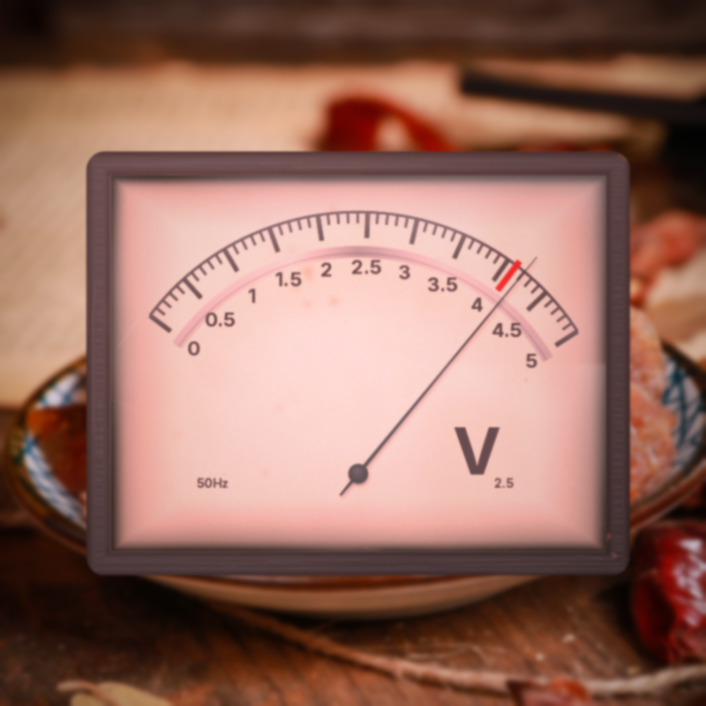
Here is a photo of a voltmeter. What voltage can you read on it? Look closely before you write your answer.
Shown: 4.2 V
